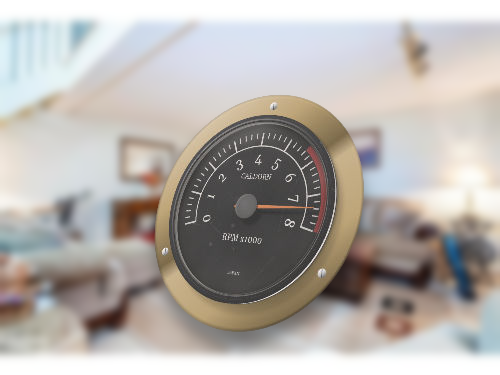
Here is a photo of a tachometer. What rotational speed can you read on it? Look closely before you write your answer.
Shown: 7400 rpm
